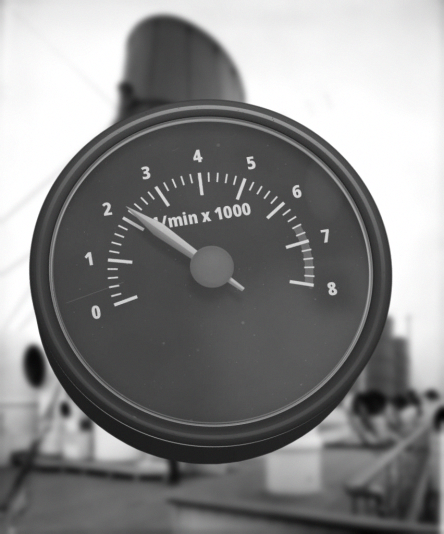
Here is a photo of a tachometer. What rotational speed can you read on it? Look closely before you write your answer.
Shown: 2200 rpm
